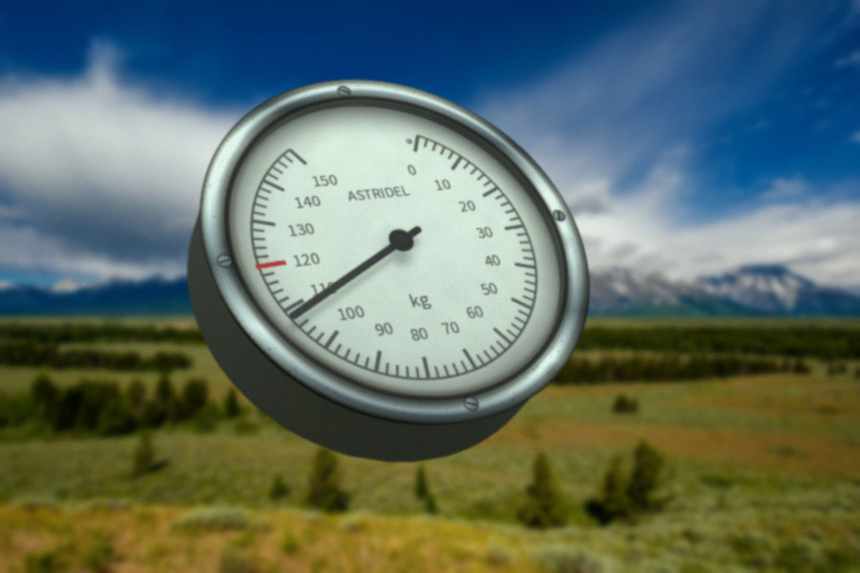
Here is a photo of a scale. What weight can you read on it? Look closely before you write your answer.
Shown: 108 kg
